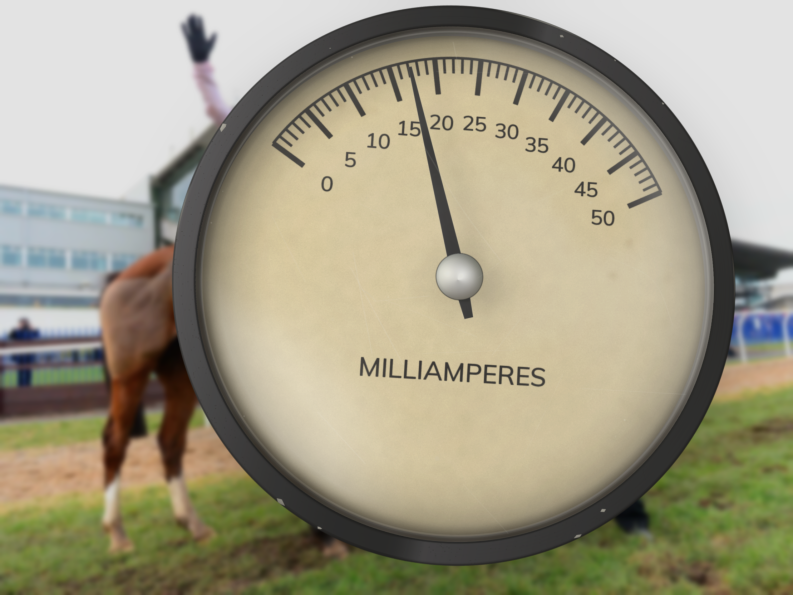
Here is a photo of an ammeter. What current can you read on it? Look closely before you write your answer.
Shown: 17 mA
